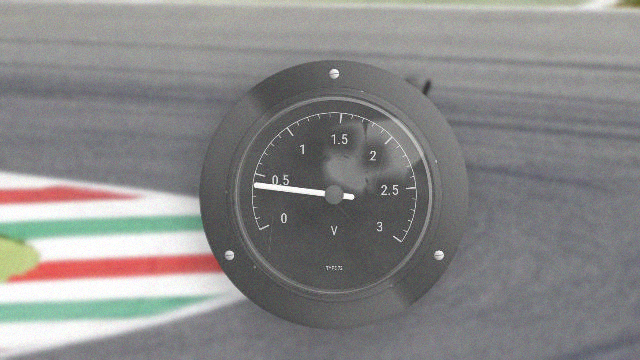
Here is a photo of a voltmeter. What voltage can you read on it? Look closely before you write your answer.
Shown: 0.4 V
